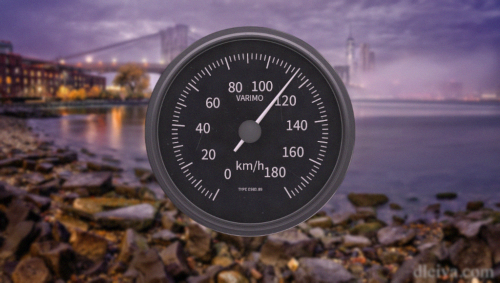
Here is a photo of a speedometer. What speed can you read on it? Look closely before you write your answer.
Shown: 114 km/h
